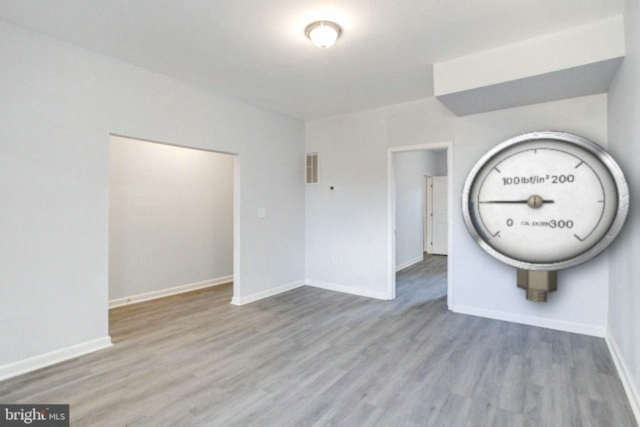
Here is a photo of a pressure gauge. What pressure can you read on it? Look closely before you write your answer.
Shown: 50 psi
